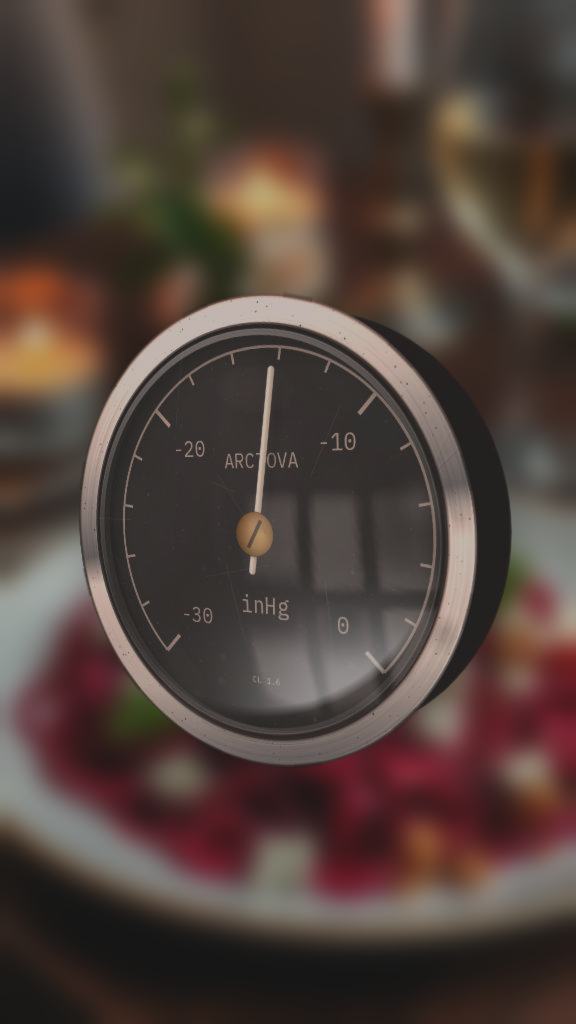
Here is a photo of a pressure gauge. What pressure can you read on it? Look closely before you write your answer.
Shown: -14 inHg
